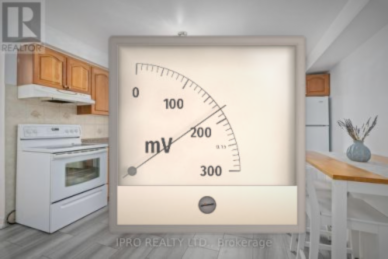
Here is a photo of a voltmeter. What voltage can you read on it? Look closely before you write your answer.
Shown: 180 mV
